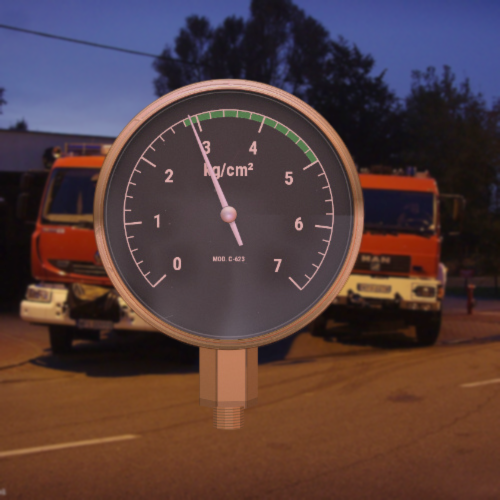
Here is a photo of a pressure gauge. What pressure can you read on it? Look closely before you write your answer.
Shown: 2.9 kg/cm²
